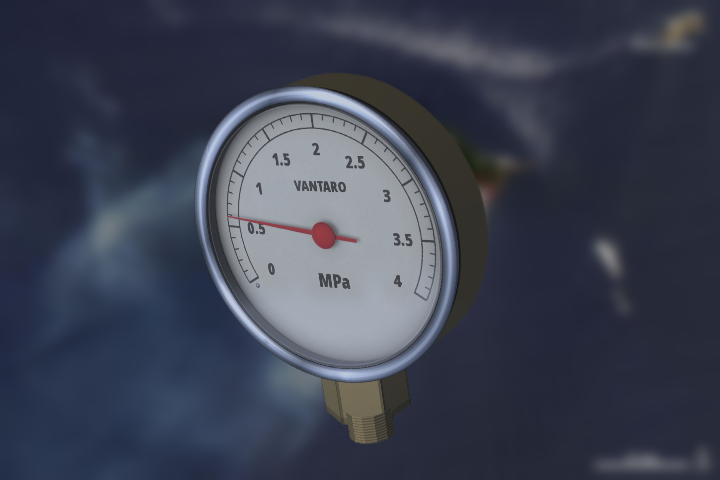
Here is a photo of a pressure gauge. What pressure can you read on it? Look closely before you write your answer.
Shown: 0.6 MPa
